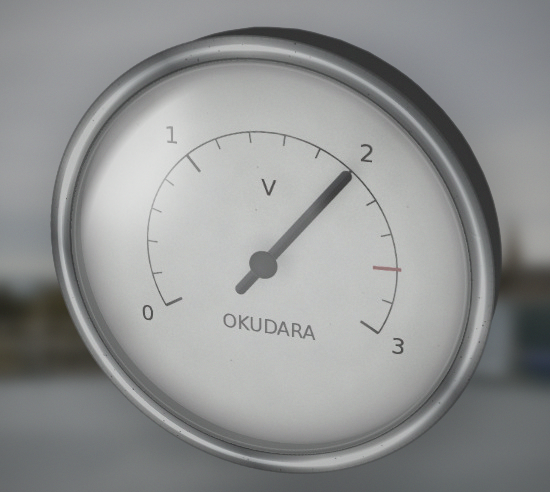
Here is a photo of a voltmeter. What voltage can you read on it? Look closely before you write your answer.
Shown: 2 V
